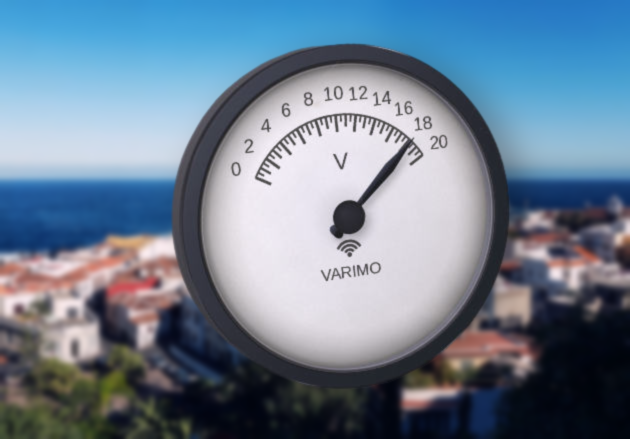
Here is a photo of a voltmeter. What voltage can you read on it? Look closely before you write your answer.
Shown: 18 V
